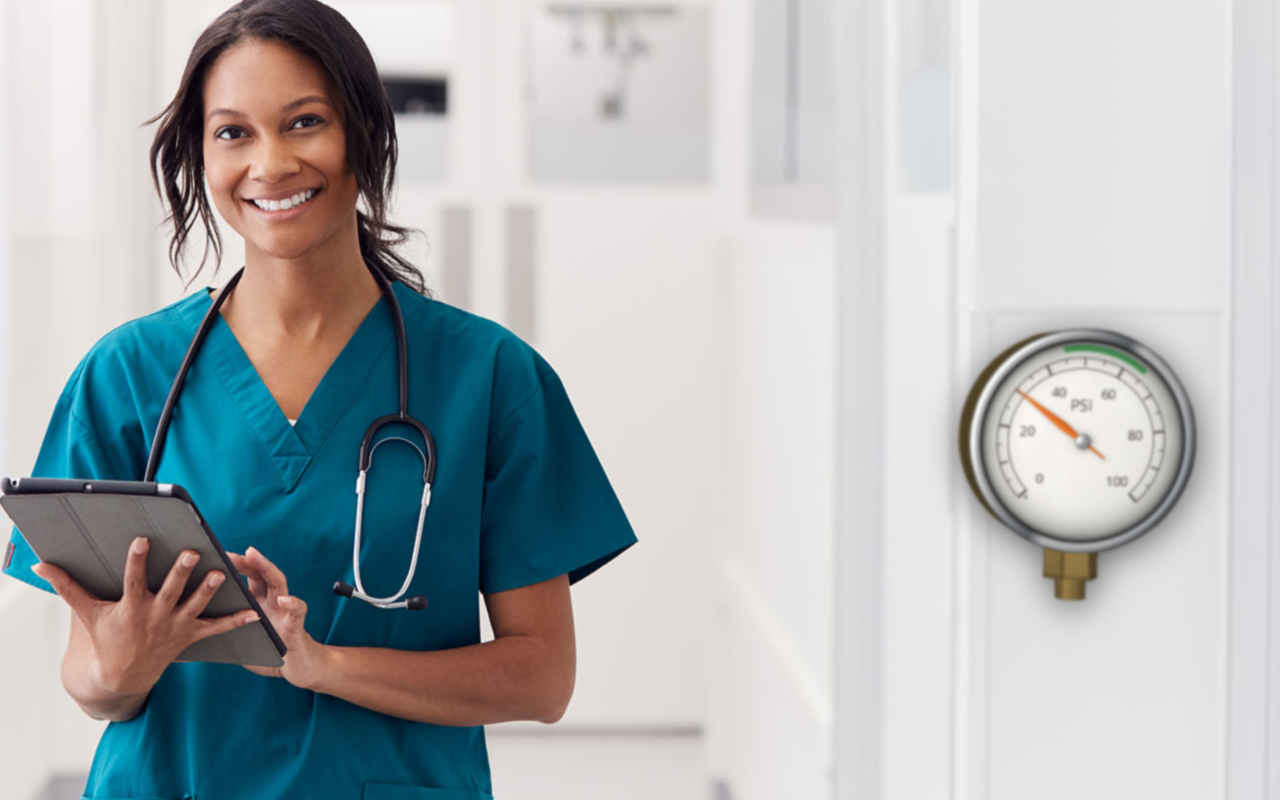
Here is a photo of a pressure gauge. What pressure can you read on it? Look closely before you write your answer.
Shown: 30 psi
